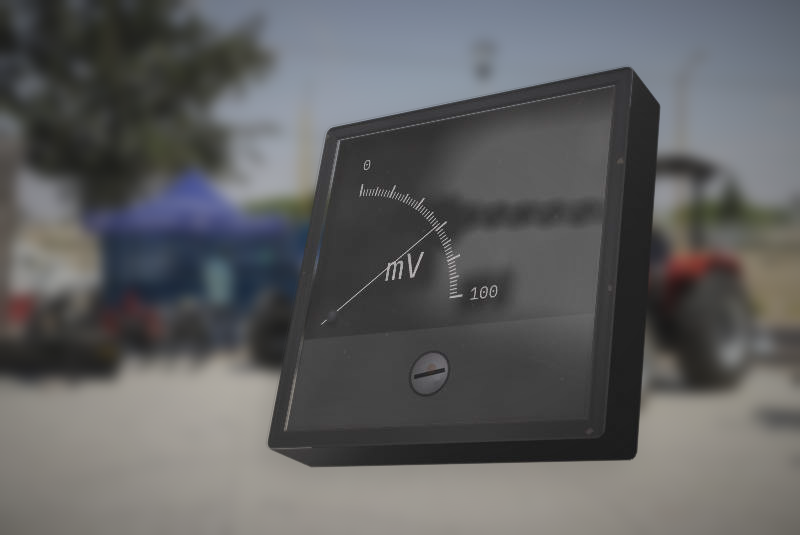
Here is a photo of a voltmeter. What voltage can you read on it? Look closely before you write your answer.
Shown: 60 mV
